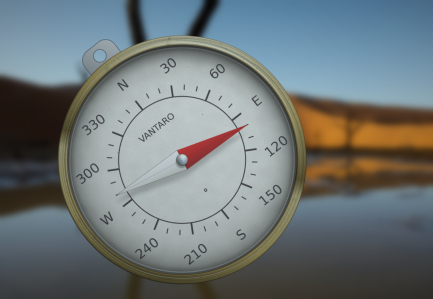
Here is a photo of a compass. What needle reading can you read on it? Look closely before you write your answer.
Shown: 100 °
